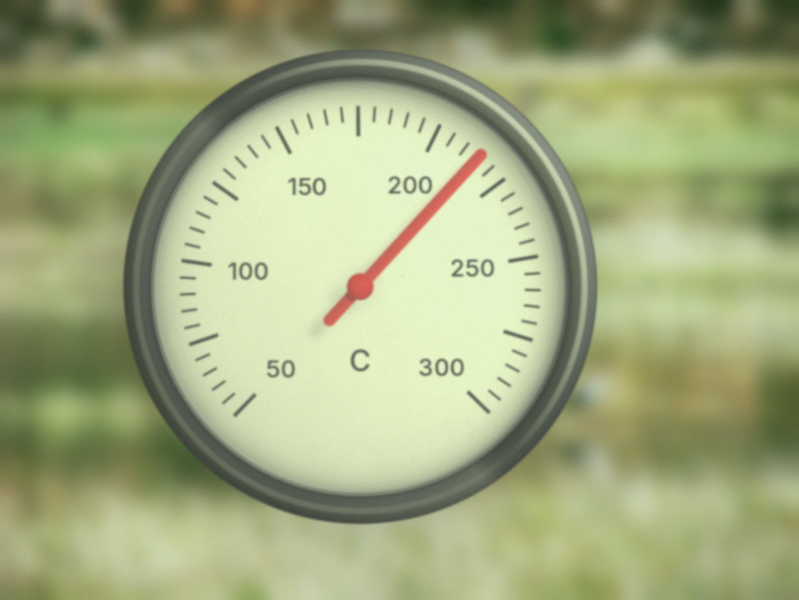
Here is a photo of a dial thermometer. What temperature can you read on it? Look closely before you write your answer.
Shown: 215 °C
